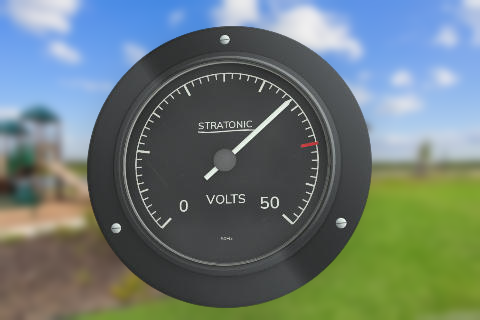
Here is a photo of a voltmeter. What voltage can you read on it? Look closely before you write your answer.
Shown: 34 V
